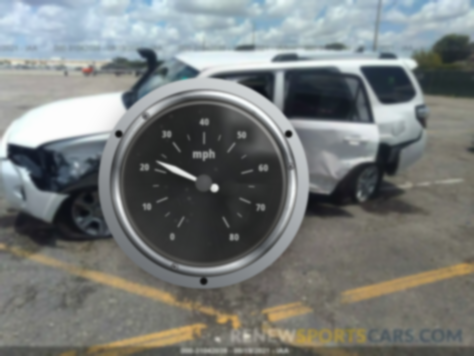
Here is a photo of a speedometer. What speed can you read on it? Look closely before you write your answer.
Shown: 22.5 mph
